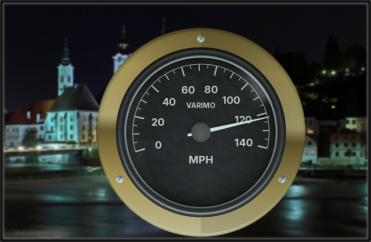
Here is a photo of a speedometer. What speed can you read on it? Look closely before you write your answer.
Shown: 122.5 mph
